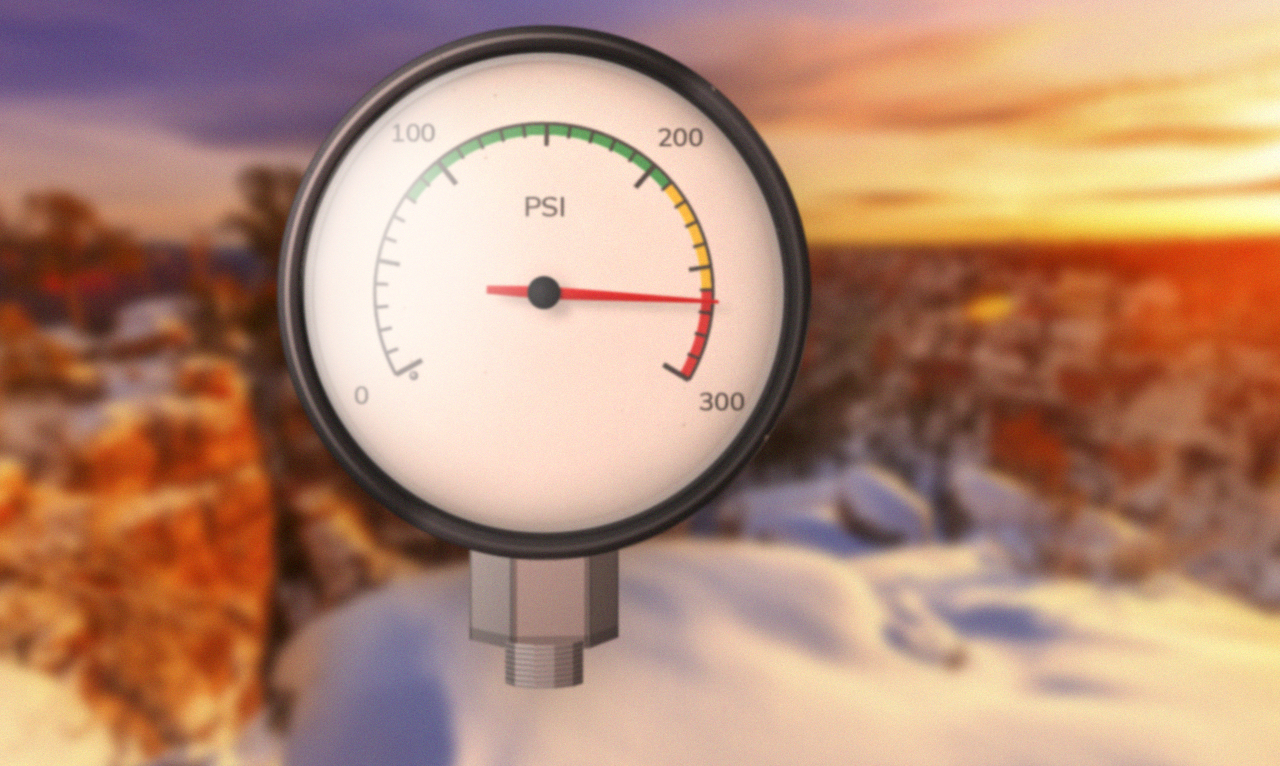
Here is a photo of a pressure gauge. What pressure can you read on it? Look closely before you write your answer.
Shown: 265 psi
